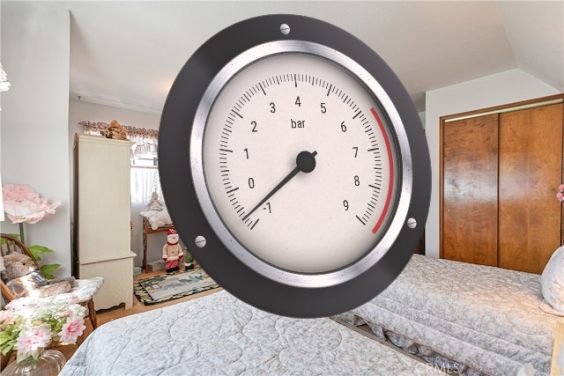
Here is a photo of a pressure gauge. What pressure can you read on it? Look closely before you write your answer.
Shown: -0.7 bar
